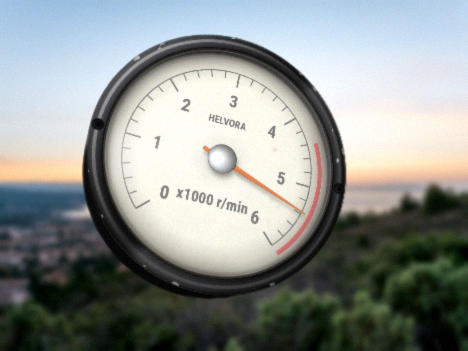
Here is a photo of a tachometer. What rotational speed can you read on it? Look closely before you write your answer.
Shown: 5400 rpm
